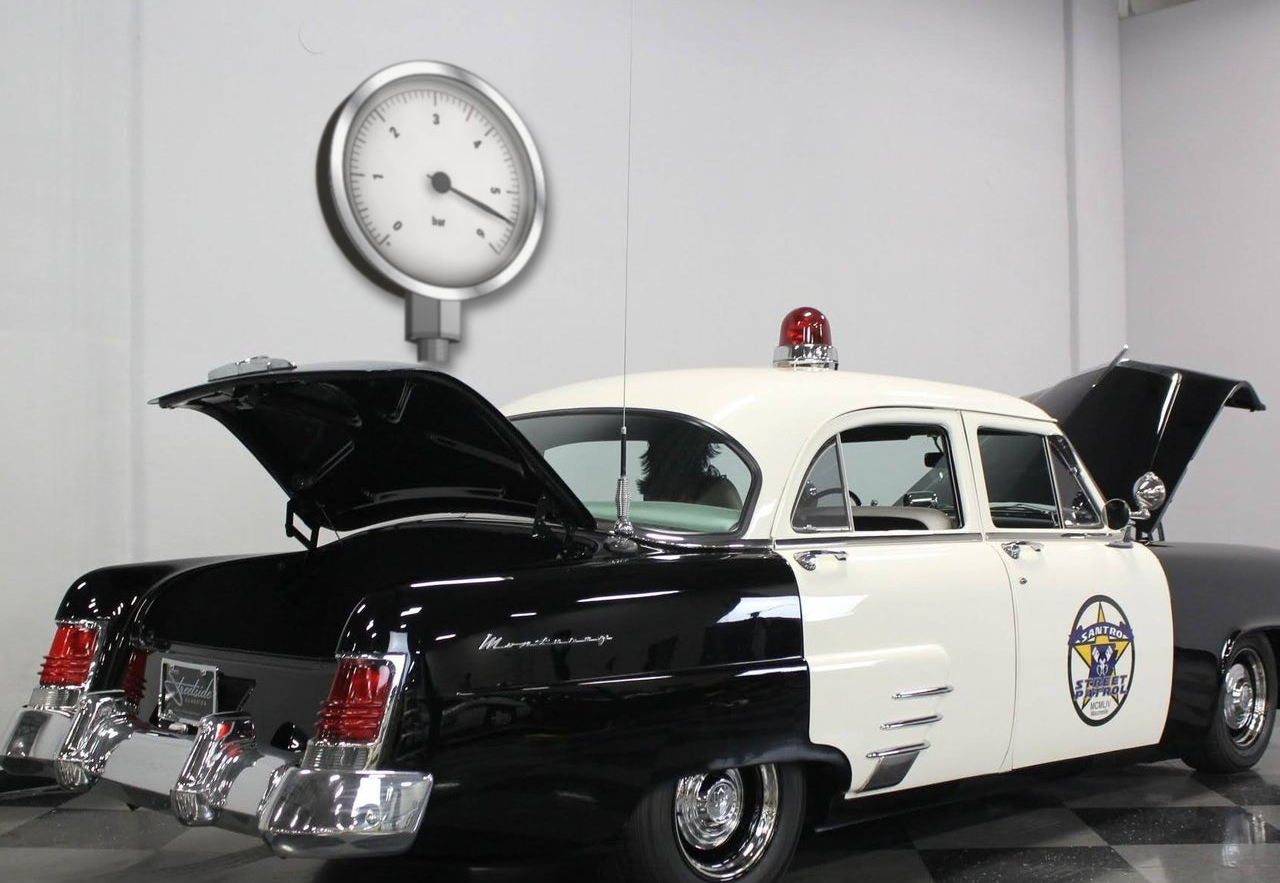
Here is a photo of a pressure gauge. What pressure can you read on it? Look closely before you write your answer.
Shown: 5.5 bar
